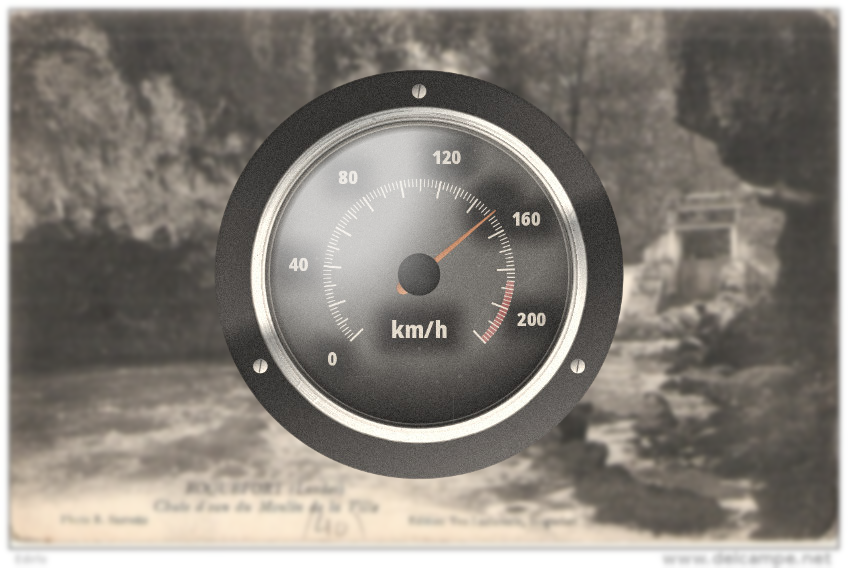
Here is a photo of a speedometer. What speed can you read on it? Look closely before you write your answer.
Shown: 150 km/h
